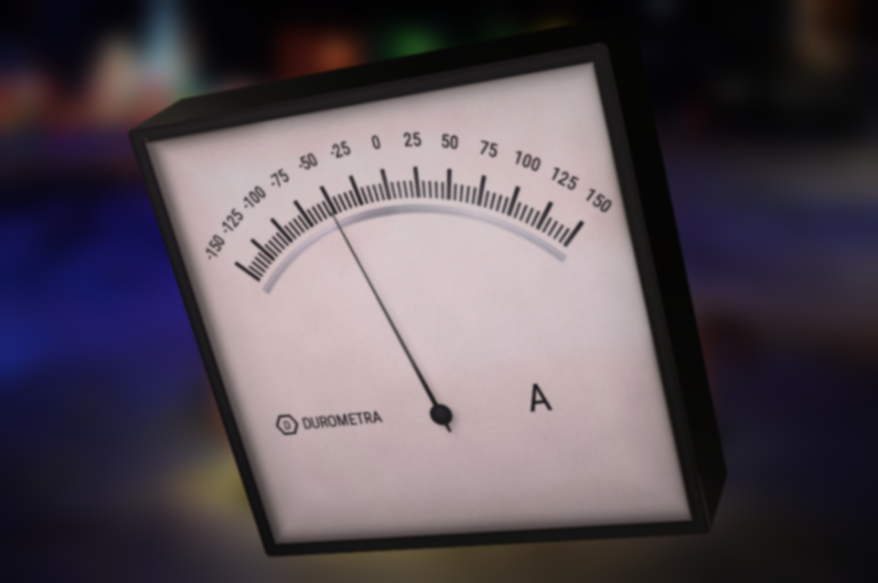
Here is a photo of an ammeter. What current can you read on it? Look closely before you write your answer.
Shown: -50 A
